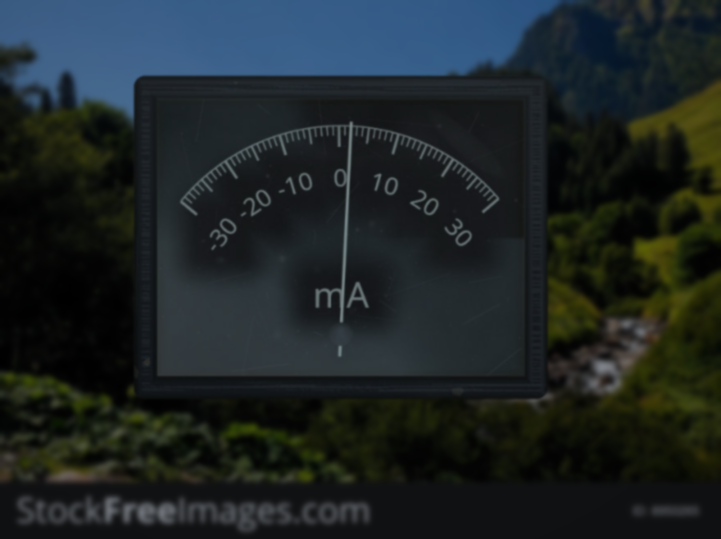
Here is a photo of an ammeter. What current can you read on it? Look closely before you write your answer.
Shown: 2 mA
